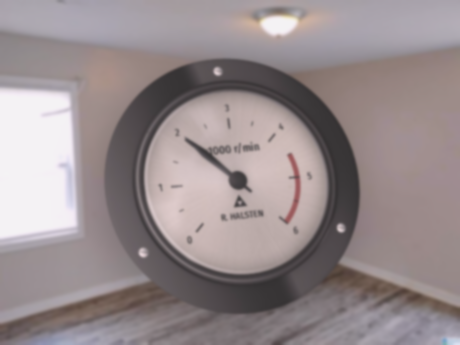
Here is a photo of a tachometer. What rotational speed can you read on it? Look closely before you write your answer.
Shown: 2000 rpm
